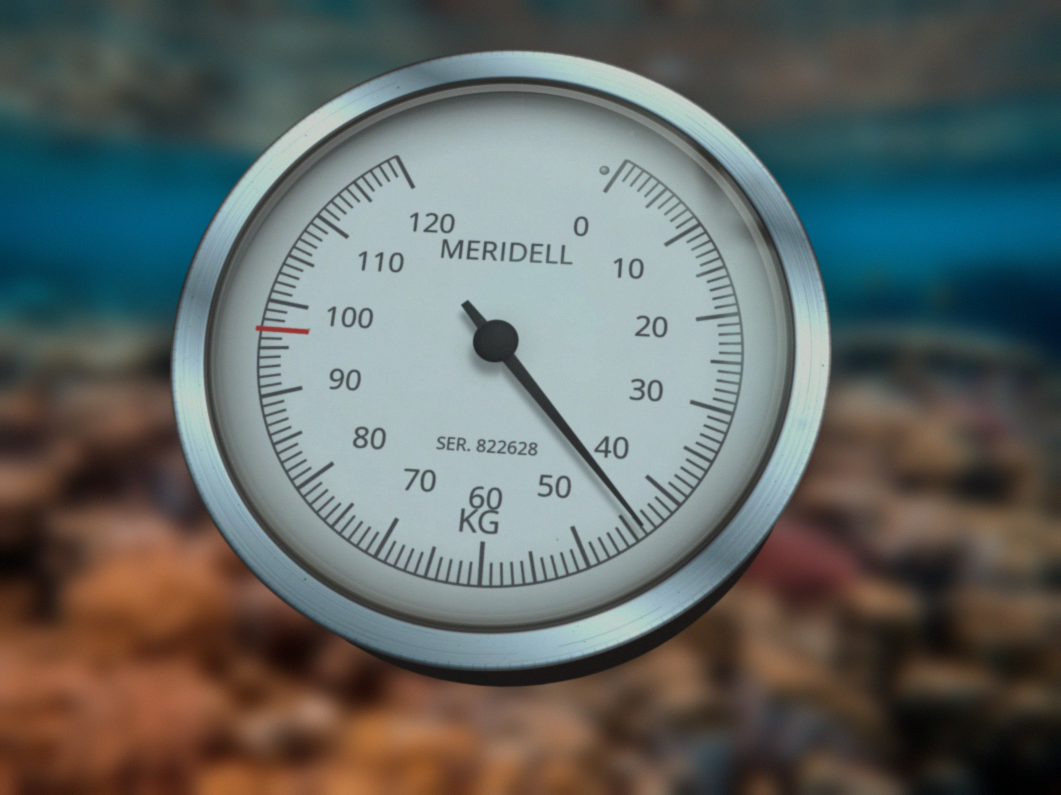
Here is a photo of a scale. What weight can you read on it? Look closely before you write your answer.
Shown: 44 kg
